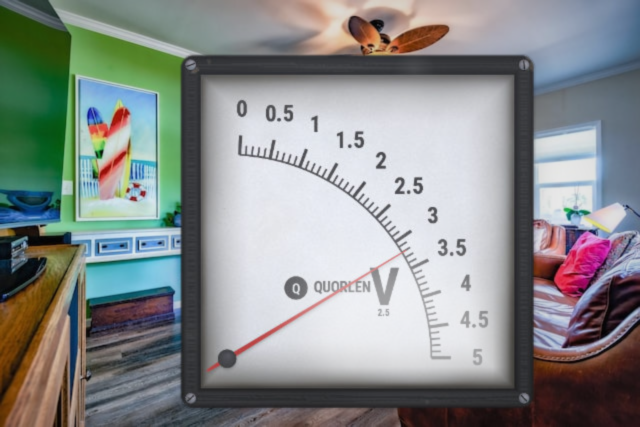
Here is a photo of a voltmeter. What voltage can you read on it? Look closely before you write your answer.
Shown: 3.2 V
